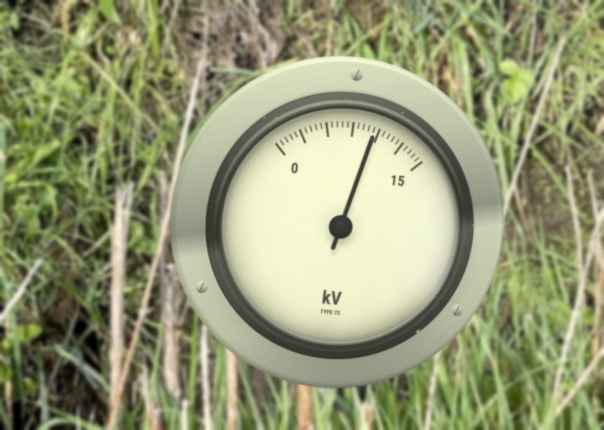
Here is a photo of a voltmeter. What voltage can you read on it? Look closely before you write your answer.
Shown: 9.5 kV
